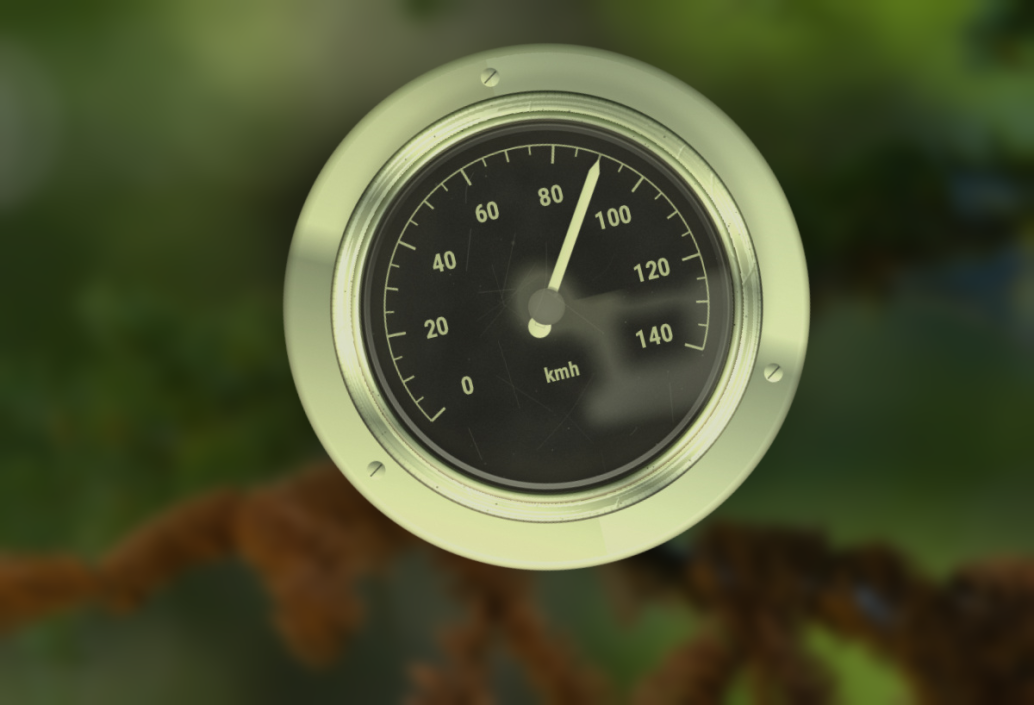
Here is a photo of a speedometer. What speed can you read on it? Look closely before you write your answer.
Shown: 90 km/h
